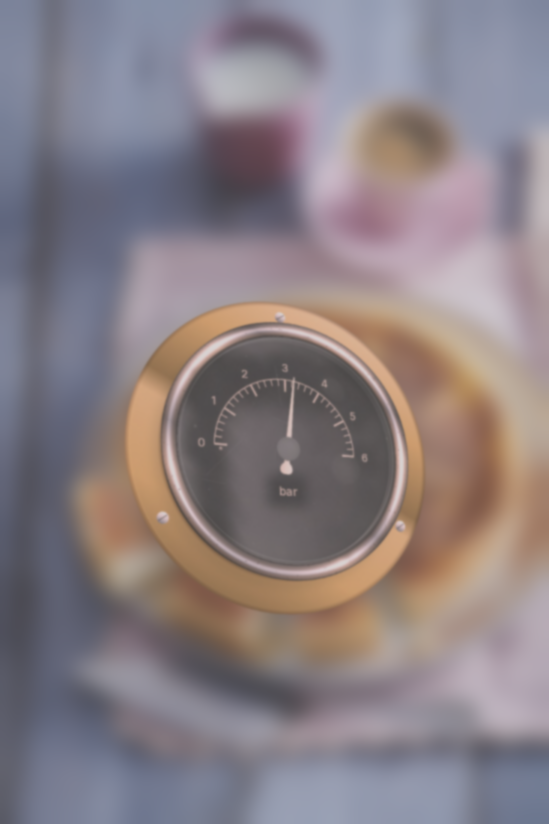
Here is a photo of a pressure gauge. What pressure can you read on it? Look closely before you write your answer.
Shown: 3.2 bar
